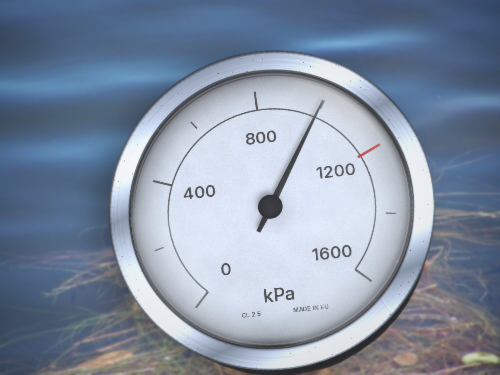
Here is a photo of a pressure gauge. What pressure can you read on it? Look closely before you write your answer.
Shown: 1000 kPa
